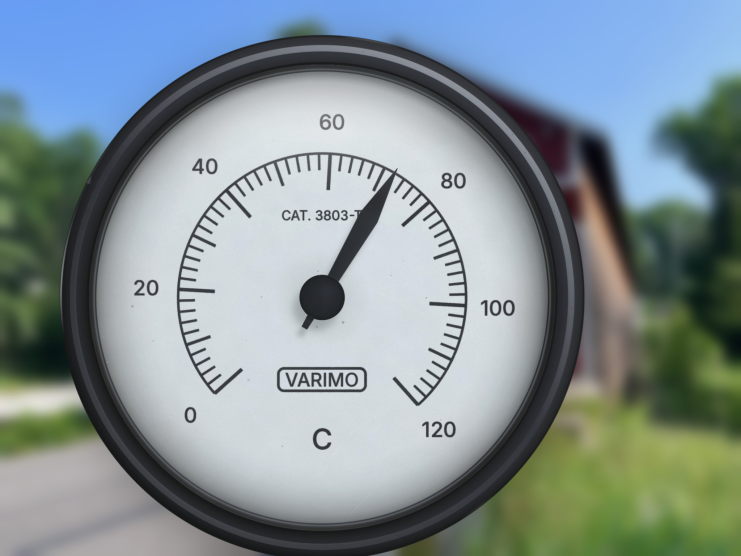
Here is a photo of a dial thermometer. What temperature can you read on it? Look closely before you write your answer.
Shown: 72 °C
